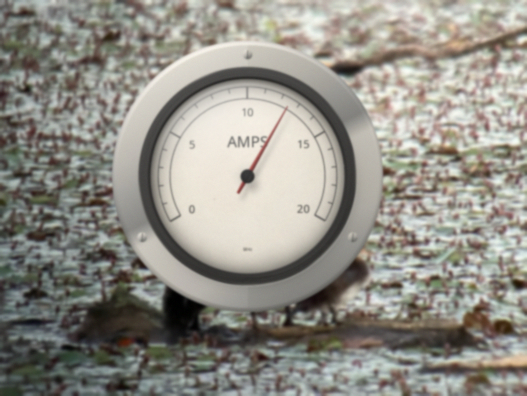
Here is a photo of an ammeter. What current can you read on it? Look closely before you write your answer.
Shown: 12.5 A
